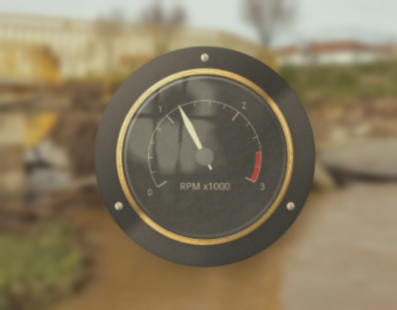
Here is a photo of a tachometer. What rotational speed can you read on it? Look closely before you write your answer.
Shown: 1200 rpm
